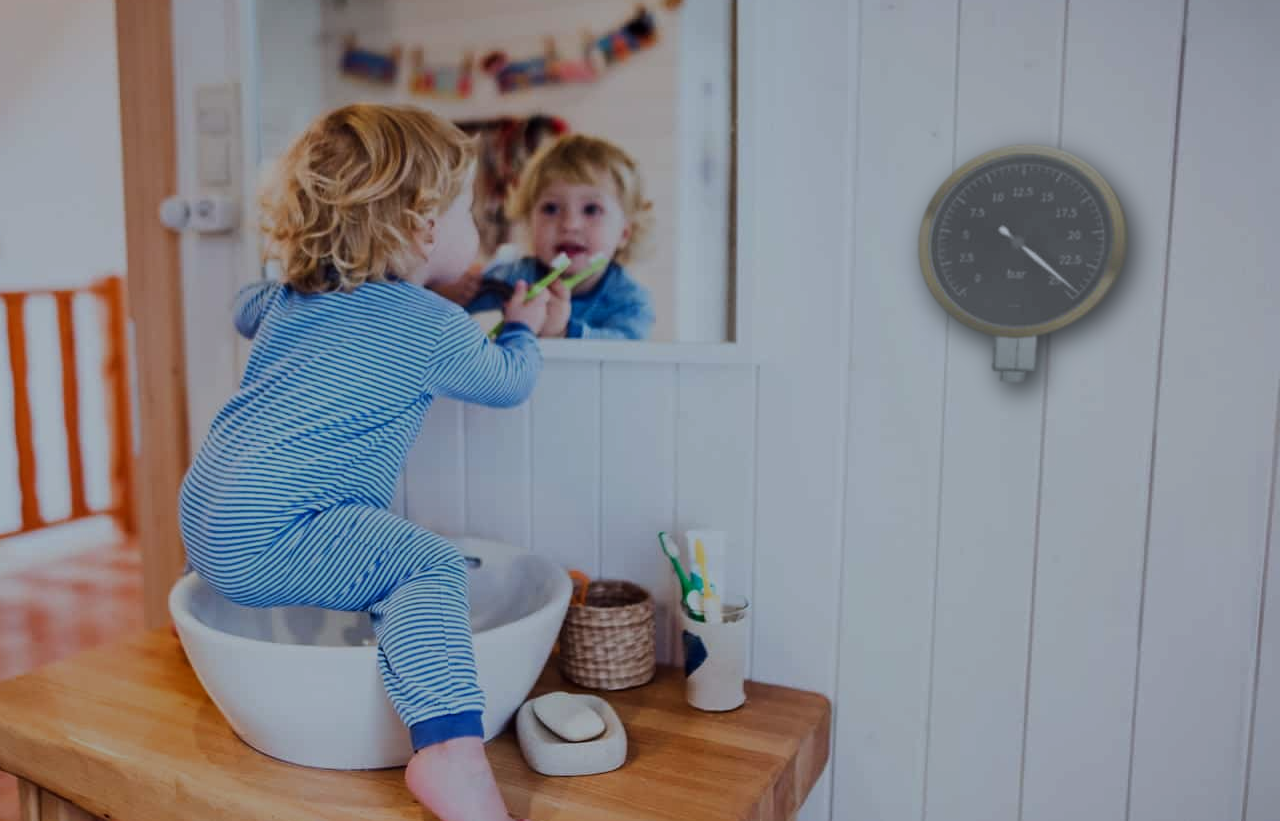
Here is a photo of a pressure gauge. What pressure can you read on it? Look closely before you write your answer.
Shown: 24.5 bar
